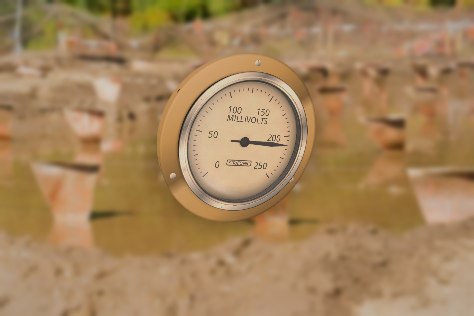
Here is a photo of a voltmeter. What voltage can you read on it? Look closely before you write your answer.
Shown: 210 mV
